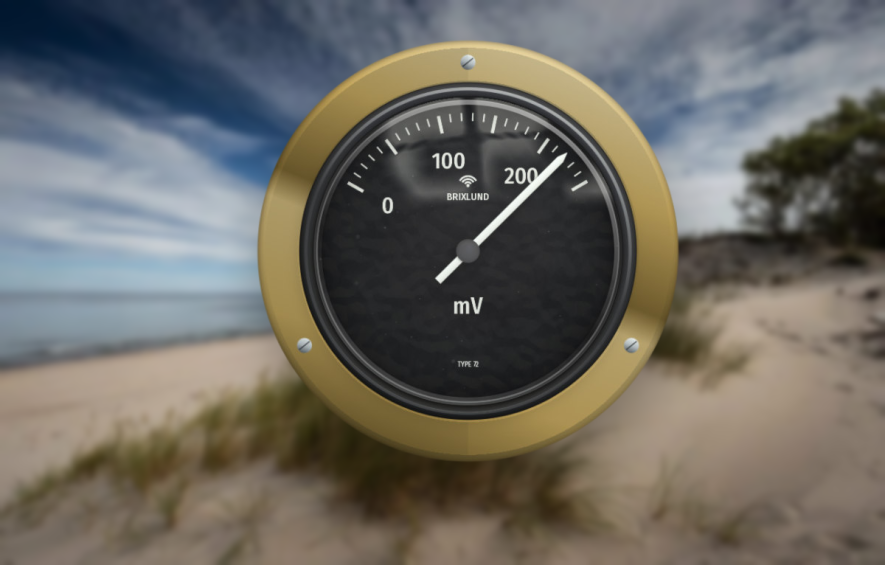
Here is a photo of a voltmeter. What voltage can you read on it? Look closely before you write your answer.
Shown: 220 mV
